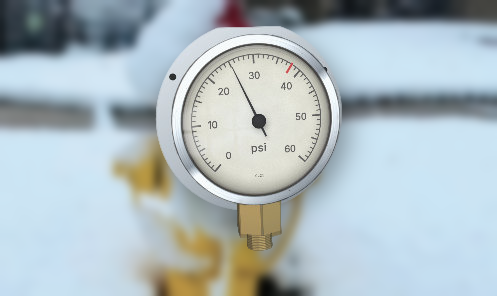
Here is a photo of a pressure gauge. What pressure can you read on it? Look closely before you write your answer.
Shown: 25 psi
